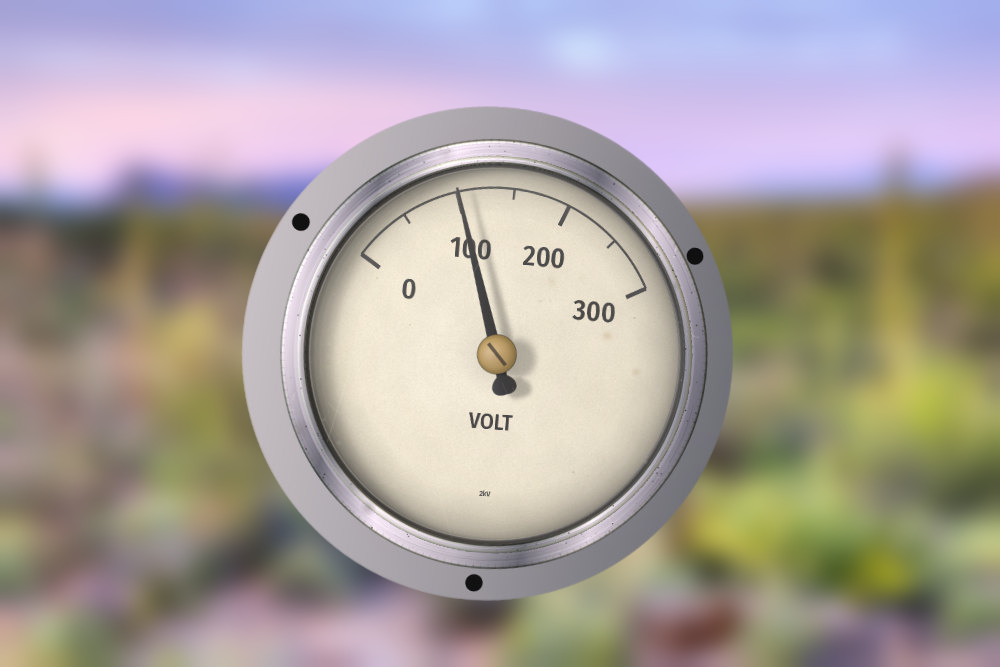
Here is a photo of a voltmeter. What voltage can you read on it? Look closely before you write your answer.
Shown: 100 V
